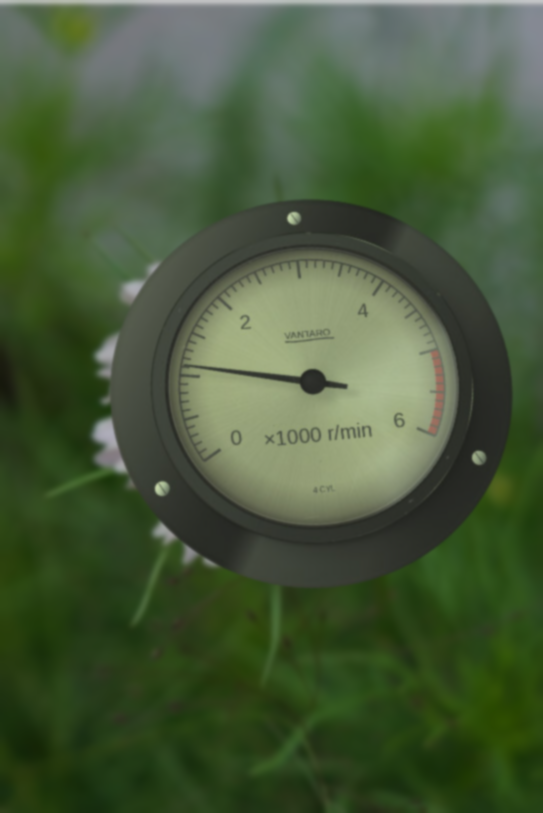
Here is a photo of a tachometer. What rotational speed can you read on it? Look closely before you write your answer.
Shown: 1100 rpm
